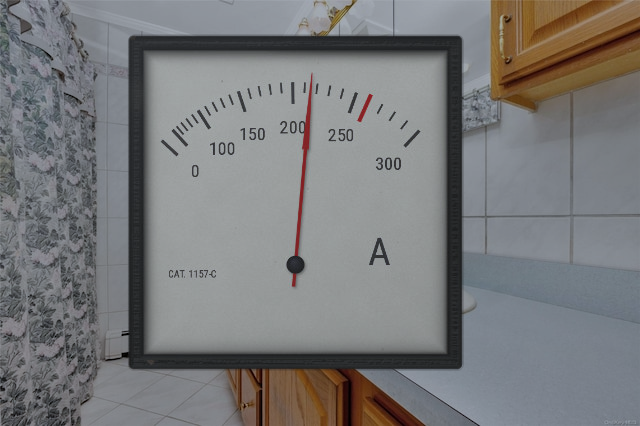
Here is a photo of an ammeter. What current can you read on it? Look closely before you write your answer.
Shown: 215 A
